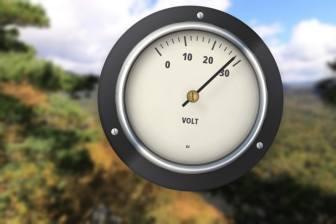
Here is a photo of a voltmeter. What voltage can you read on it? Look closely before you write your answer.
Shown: 28 V
